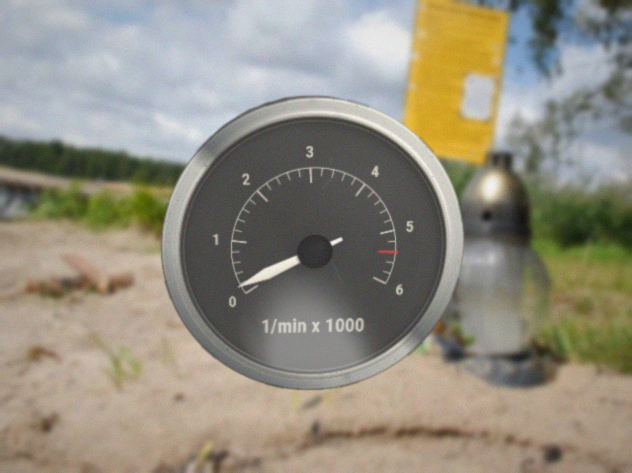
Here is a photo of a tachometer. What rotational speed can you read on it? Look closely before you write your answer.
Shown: 200 rpm
